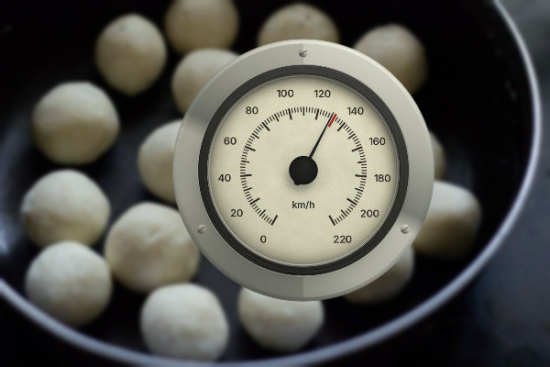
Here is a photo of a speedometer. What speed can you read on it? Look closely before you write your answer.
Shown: 130 km/h
